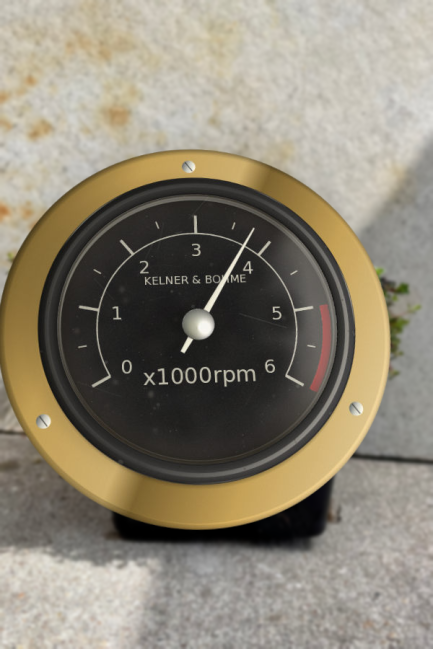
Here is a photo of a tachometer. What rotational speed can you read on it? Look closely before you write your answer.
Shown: 3750 rpm
